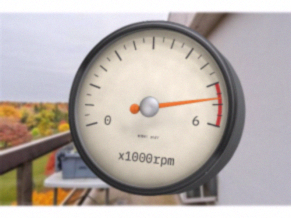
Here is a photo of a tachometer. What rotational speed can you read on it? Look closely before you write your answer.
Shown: 5375 rpm
